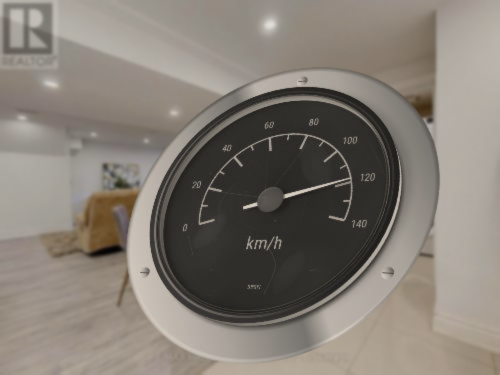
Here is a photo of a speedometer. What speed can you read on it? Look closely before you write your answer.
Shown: 120 km/h
